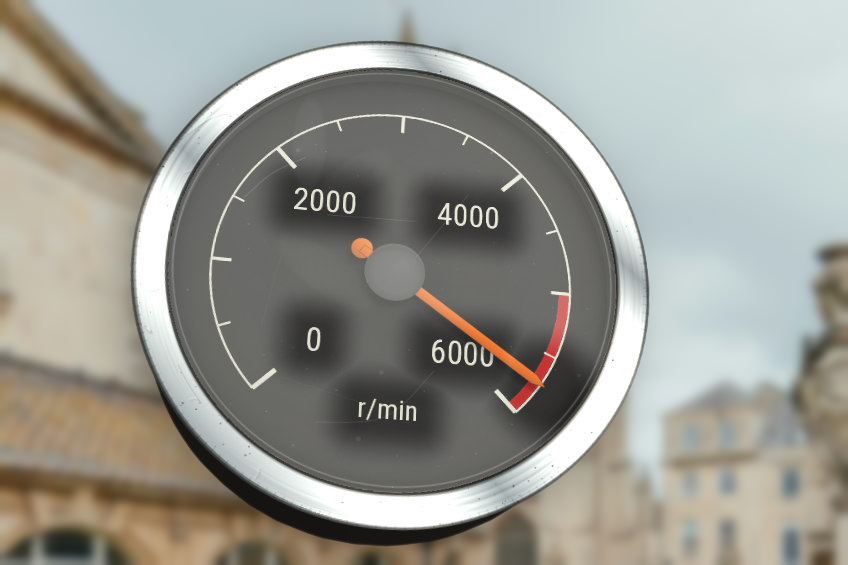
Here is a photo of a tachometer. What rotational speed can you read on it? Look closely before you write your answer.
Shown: 5750 rpm
